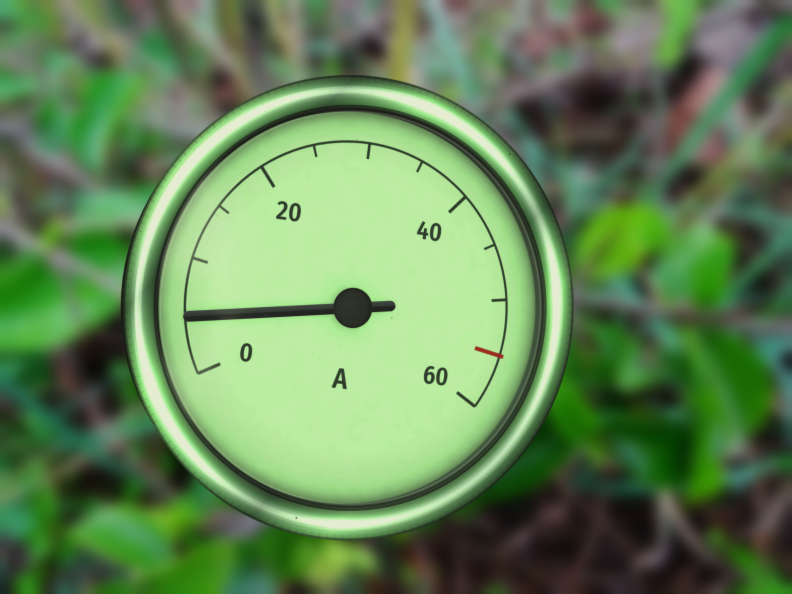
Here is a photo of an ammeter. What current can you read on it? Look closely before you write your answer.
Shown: 5 A
